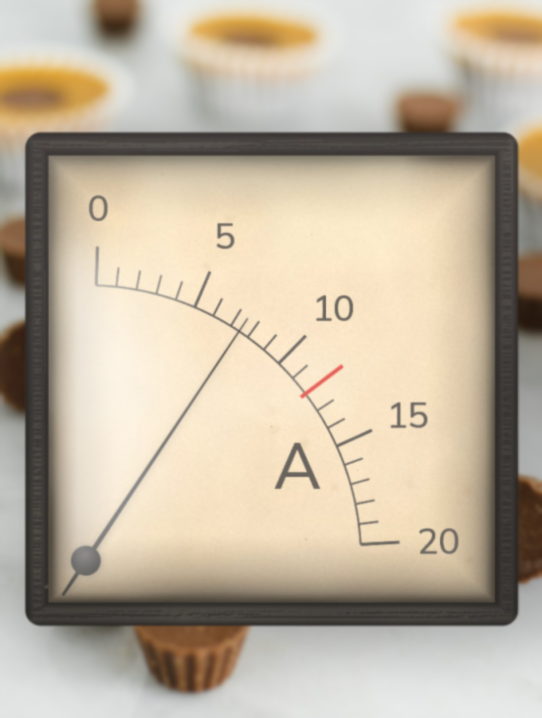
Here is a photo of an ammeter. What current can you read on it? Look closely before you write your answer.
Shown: 7.5 A
